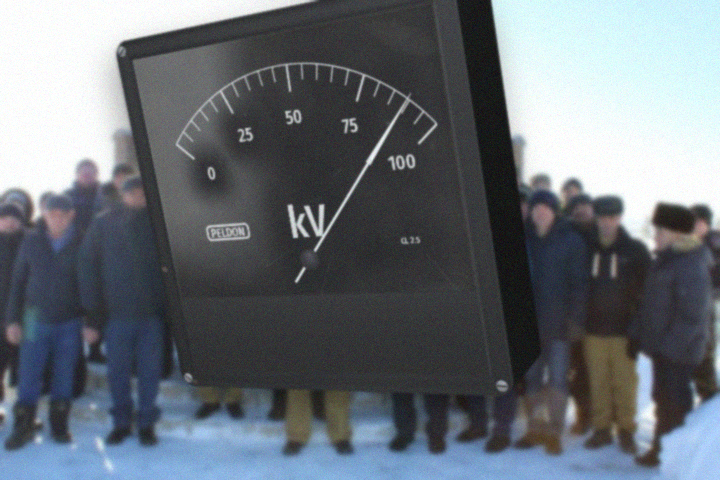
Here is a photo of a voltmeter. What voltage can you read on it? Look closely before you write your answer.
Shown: 90 kV
